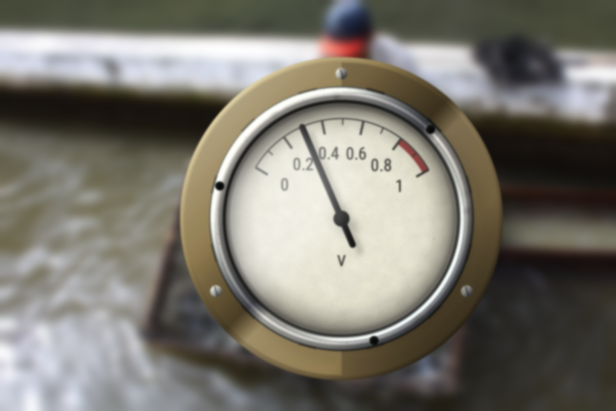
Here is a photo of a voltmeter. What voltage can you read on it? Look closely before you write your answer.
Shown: 0.3 V
